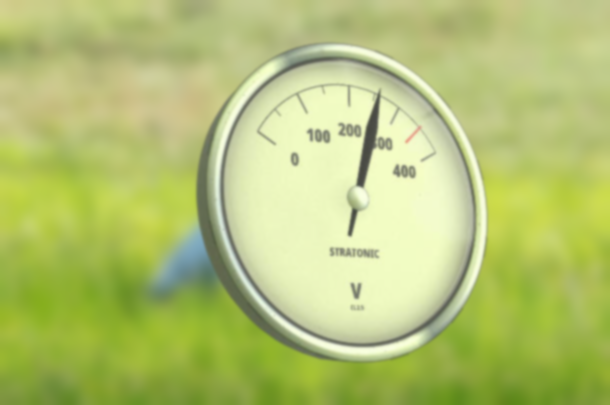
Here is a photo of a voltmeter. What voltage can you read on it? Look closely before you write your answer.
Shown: 250 V
